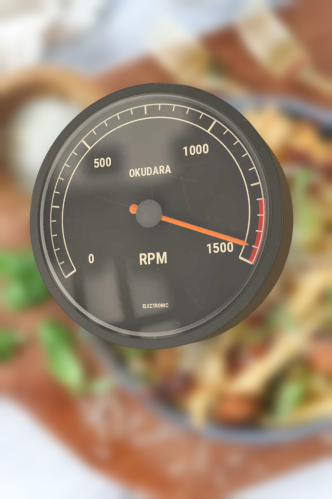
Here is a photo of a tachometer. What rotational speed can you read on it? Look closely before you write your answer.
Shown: 1450 rpm
